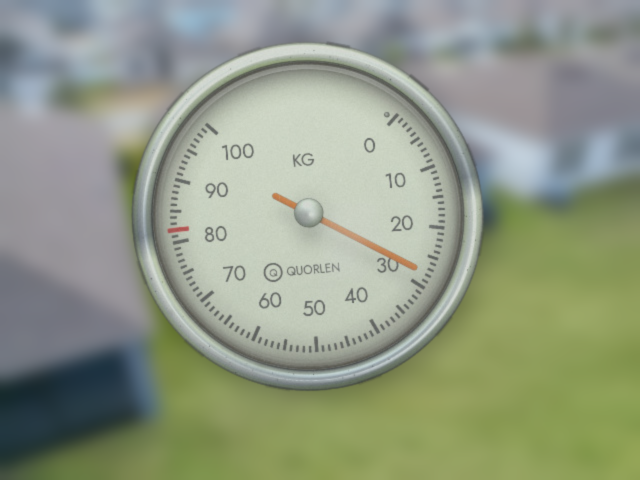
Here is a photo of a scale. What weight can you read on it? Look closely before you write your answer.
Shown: 28 kg
